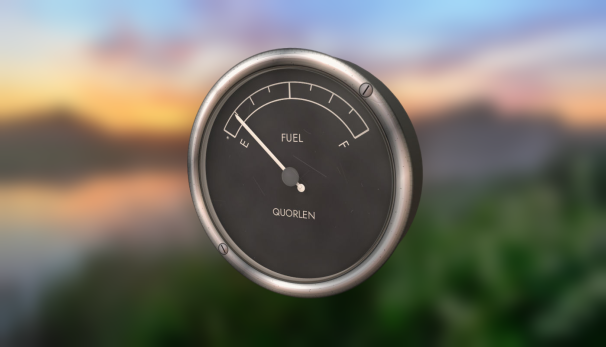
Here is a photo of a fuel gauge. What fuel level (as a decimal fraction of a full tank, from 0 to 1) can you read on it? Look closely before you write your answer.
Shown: 0.125
